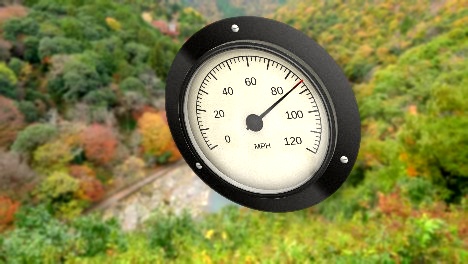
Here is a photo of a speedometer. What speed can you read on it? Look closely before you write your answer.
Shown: 86 mph
